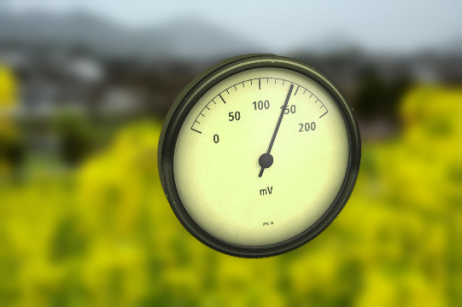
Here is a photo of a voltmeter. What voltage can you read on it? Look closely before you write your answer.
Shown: 140 mV
